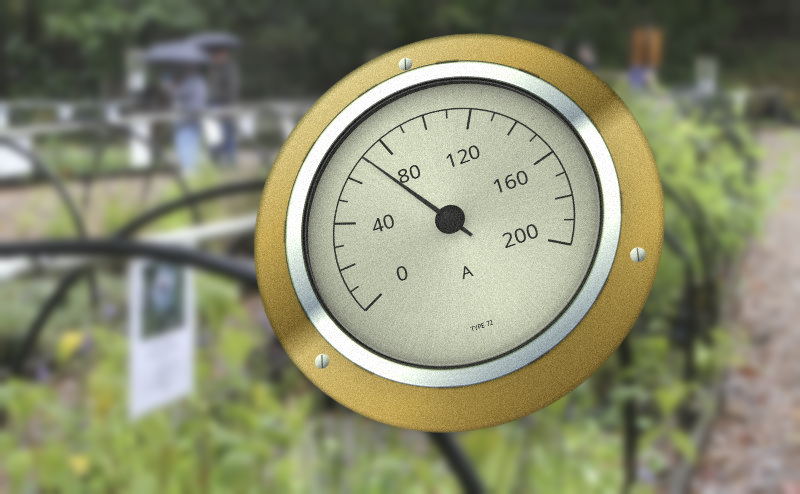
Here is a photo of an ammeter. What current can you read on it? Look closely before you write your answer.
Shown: 70 A
